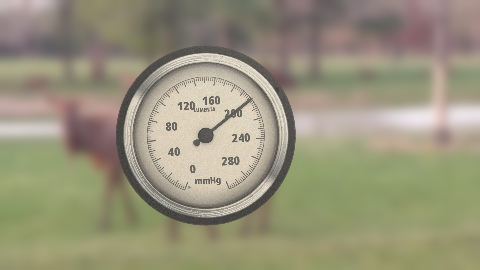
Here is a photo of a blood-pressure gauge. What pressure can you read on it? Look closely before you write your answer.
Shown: 200 mmHg
